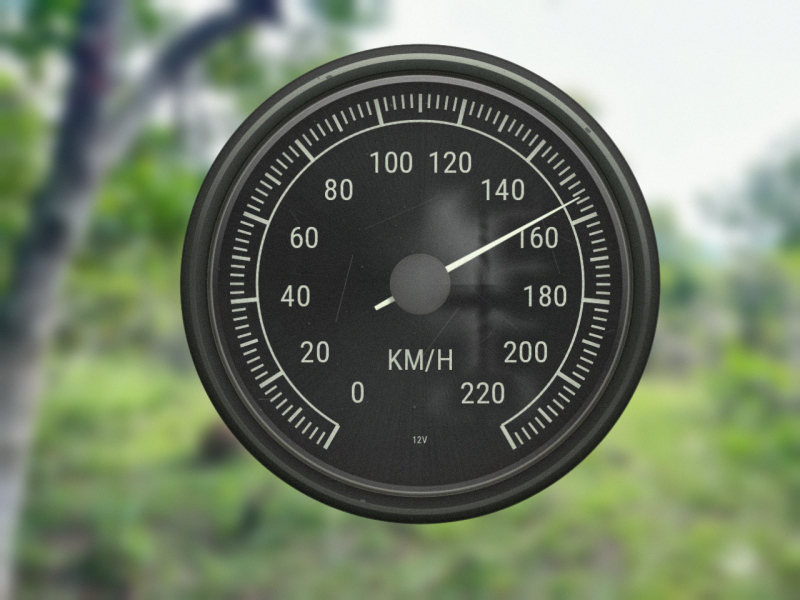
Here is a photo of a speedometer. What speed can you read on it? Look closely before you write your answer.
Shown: 155 km/h
